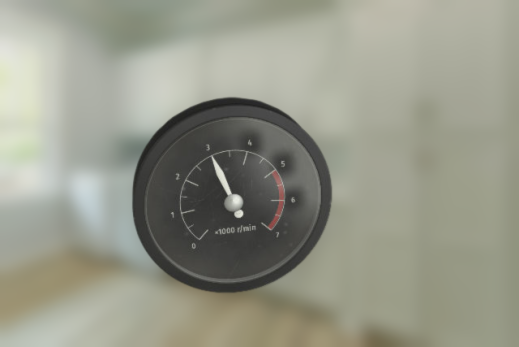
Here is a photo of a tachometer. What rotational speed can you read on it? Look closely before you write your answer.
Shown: 3000 rpm
